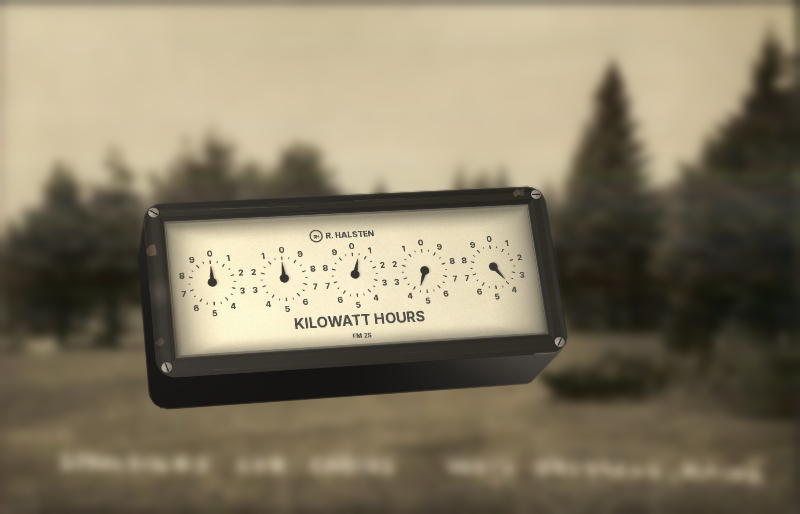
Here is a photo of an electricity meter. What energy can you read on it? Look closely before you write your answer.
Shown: 44 kWh
